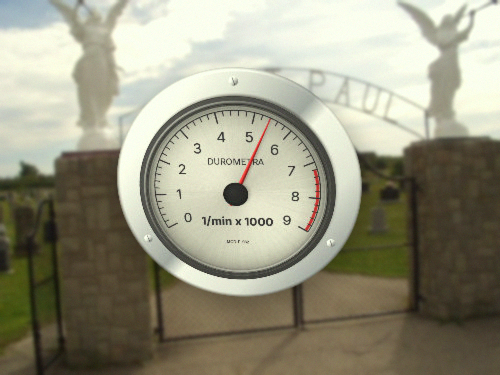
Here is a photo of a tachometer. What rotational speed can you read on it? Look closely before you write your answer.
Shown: 5400 rpm
